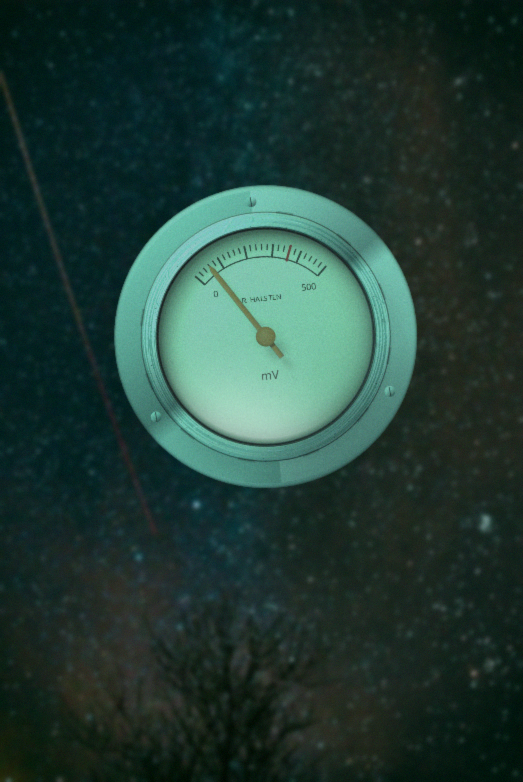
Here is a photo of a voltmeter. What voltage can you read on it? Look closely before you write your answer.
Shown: 60 mV
